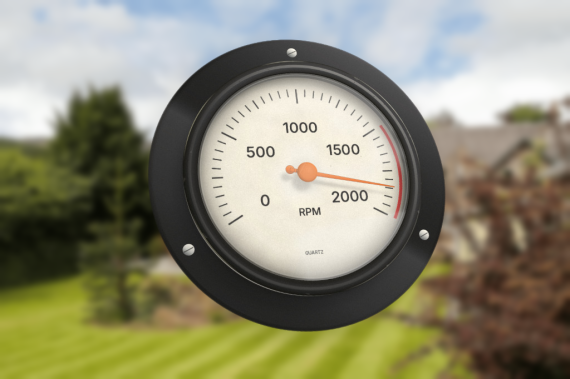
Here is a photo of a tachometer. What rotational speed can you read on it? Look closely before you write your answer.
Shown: 1850 rpm
